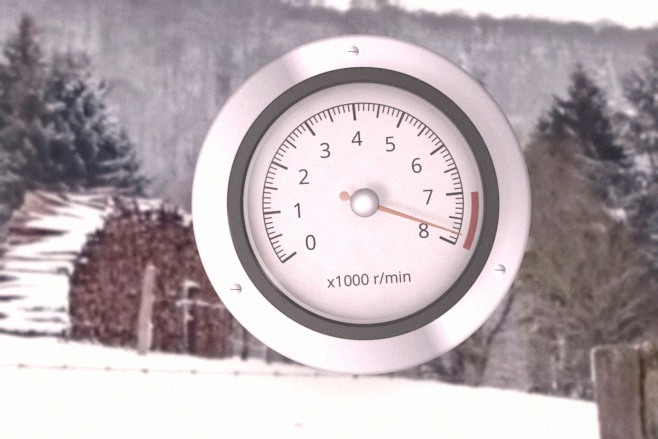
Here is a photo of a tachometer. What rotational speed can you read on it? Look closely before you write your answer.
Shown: 7800 rpm
